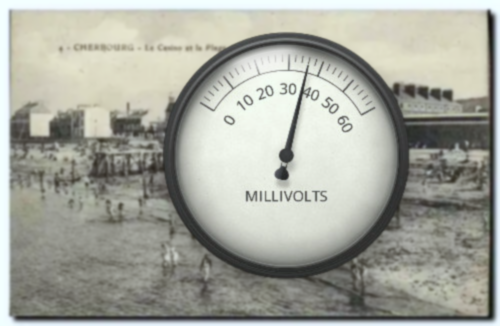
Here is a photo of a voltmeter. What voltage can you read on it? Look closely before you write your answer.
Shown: 36 mV
